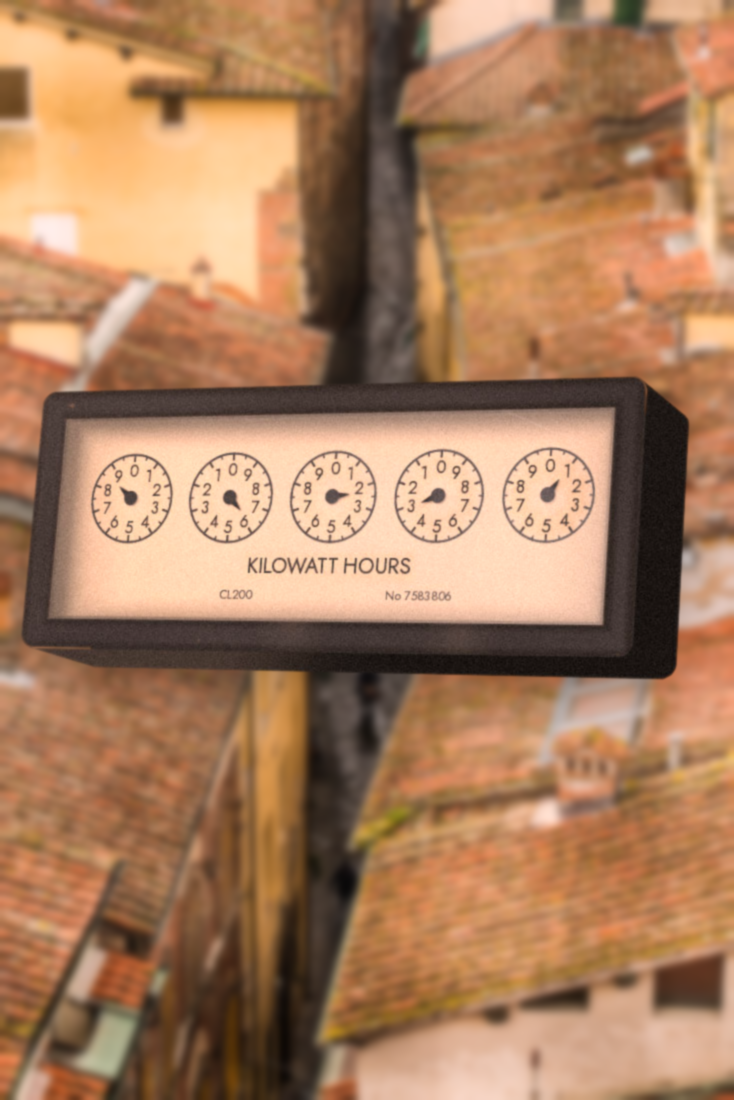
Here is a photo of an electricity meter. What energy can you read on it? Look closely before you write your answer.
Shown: 86231 kWh
